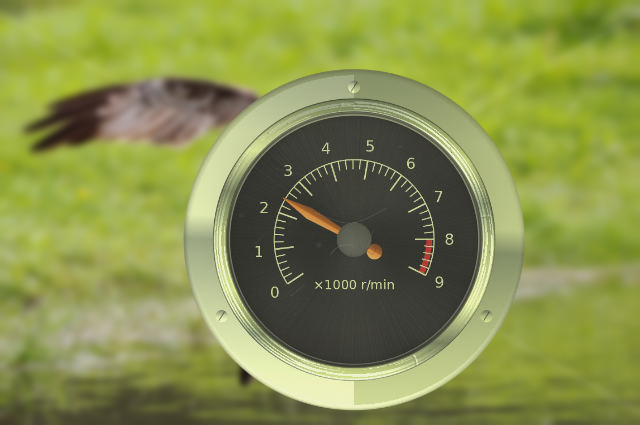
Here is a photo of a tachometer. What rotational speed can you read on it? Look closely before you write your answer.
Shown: 2400 rpm
